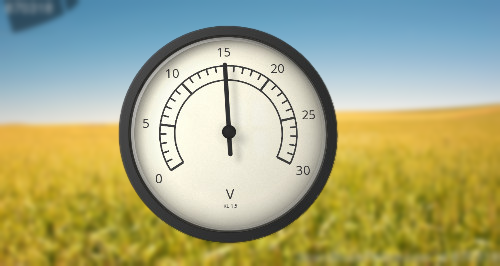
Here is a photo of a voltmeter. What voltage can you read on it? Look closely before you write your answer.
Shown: 15 V
